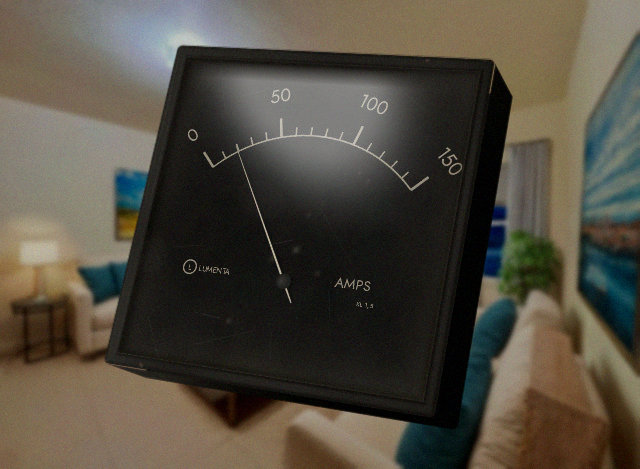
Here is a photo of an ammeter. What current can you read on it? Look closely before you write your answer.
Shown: 20 A
